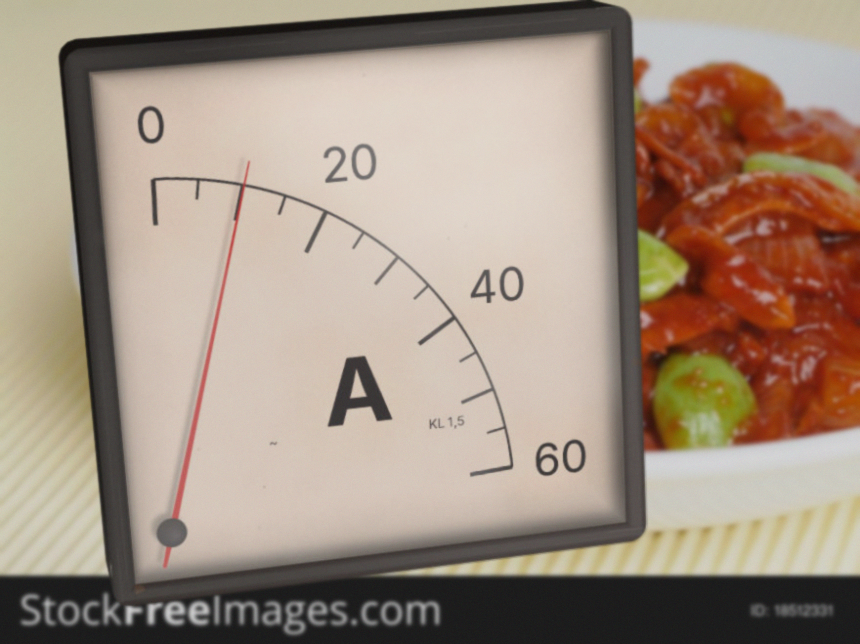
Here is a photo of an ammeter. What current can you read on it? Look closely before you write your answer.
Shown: 10 A
